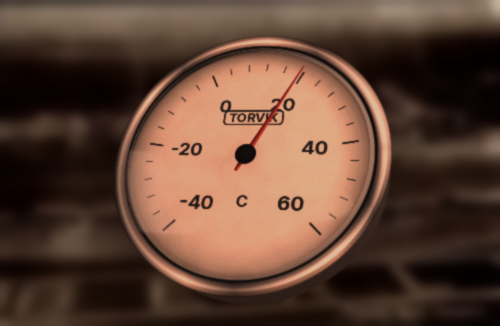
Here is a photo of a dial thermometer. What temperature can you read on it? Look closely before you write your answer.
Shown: 20 °C
